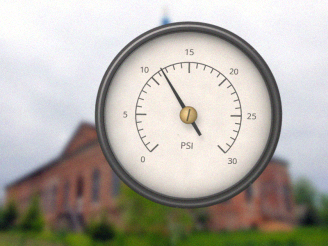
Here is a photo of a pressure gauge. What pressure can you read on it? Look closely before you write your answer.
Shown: 11.5 psi
